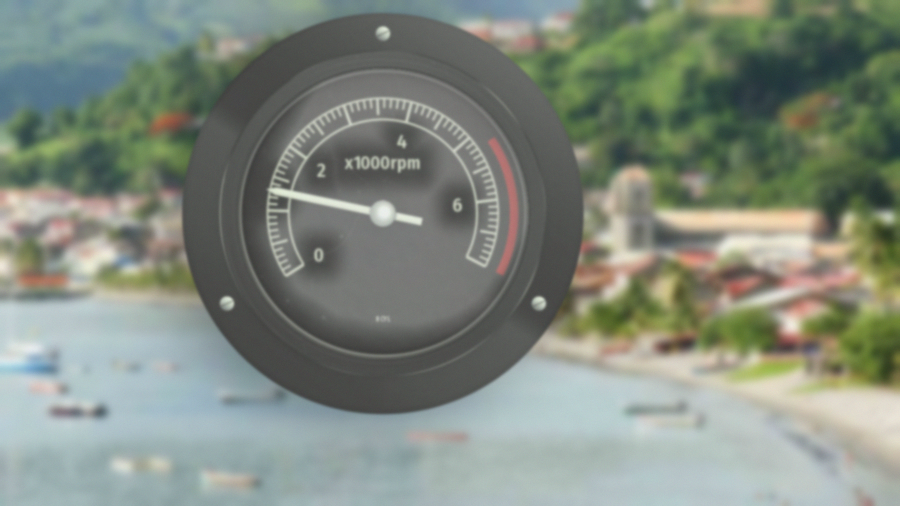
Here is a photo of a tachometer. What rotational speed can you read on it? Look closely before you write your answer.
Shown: 1300 rpm
